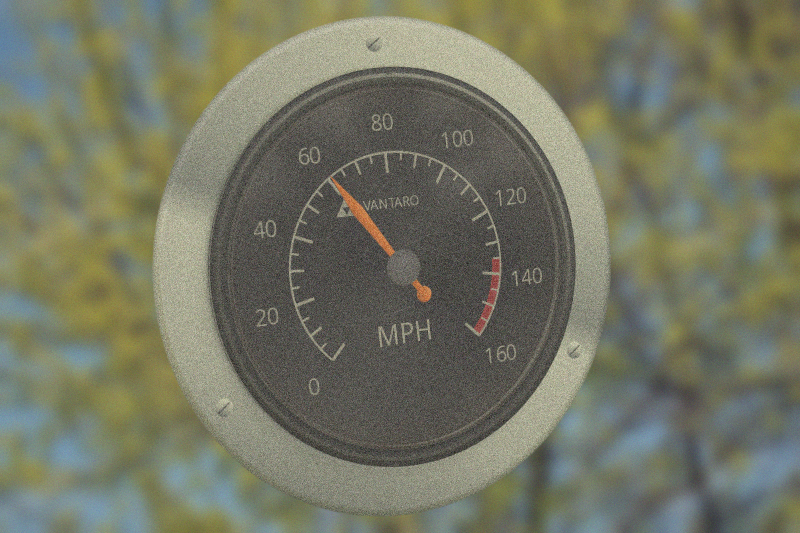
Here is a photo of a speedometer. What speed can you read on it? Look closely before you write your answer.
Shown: 60 mph
